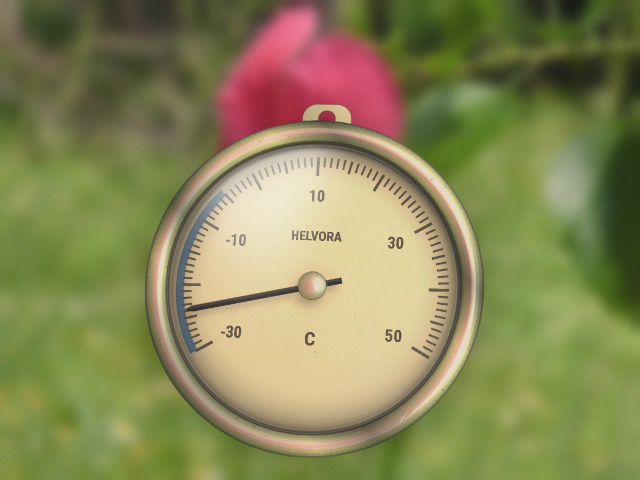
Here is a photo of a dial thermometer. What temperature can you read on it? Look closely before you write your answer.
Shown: -24 °C
